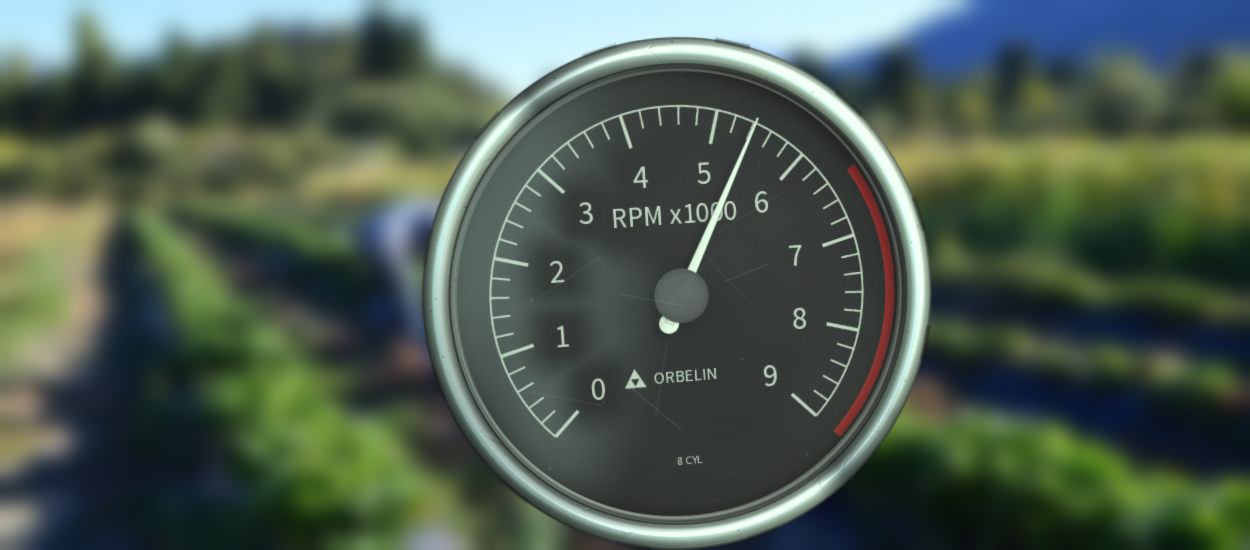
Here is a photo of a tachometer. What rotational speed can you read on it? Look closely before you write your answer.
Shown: 5400 rpm
